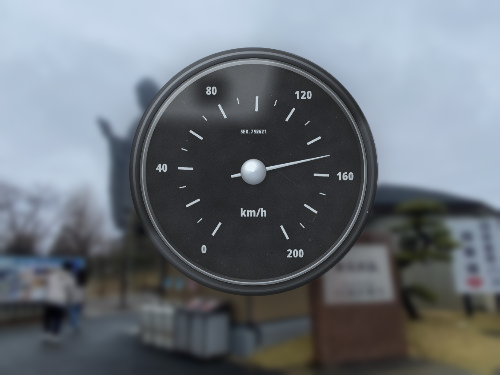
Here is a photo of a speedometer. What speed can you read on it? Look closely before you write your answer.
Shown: 150 km/h
